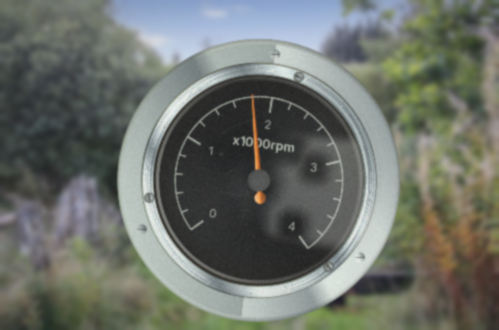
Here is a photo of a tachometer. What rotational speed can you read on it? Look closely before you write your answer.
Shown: 1800 rpm
